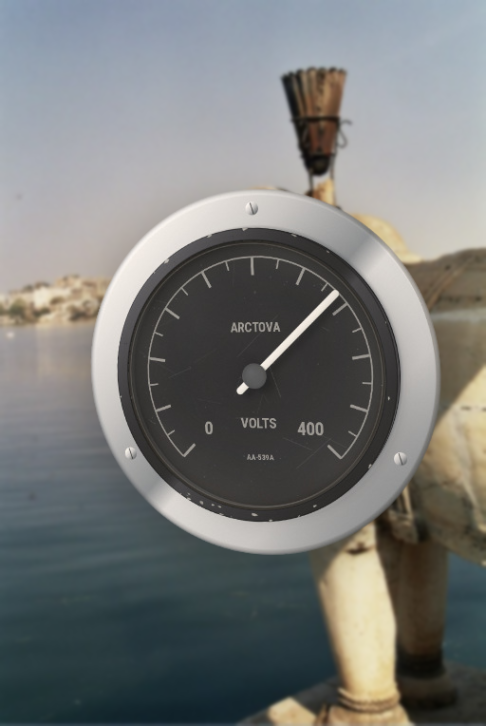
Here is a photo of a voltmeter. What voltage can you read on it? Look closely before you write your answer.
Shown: 270 V
